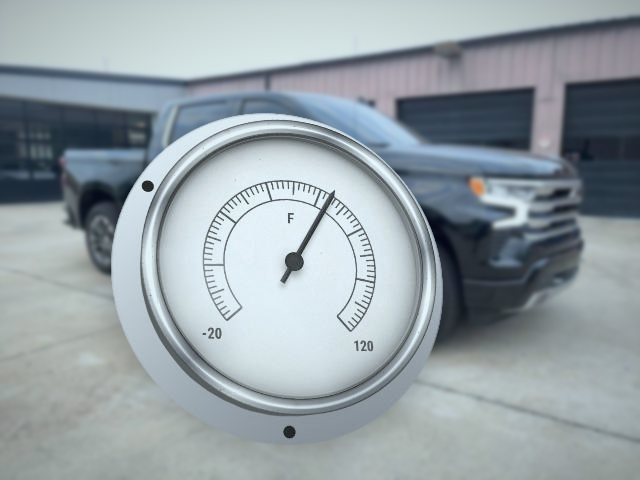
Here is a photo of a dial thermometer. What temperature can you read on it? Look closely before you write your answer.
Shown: 64 °F
